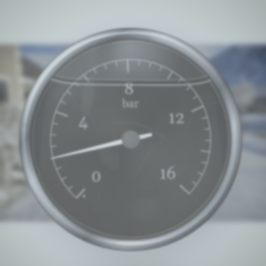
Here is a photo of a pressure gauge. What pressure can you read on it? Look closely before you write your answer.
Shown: 2 bar
